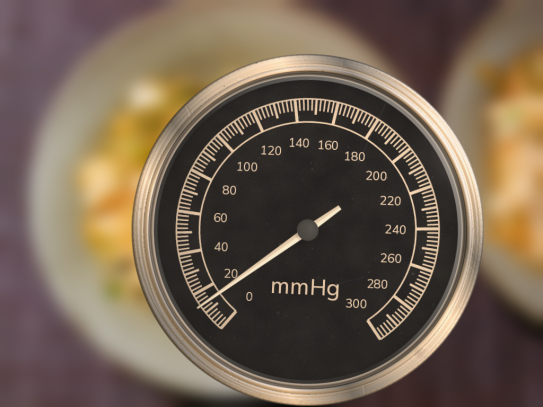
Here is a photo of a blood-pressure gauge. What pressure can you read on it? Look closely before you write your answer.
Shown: 14 mmHg
